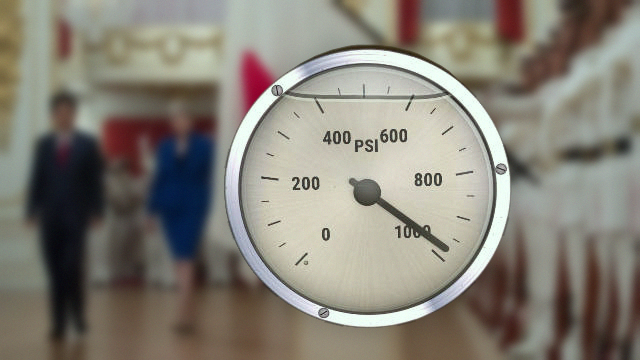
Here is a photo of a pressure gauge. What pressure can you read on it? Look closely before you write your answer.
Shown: 975 psi
